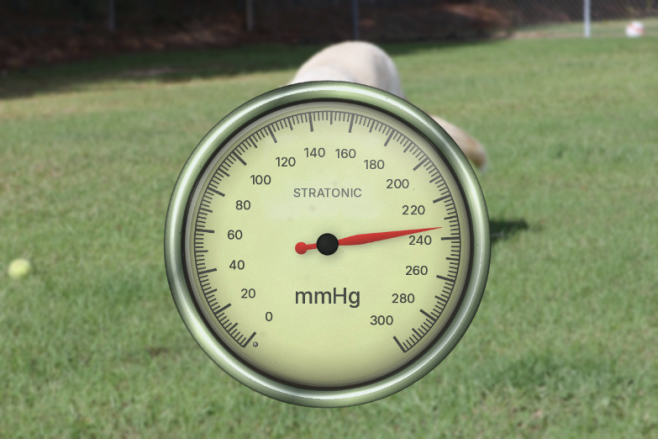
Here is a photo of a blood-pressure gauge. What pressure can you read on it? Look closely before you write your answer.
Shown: 234 mmHg
